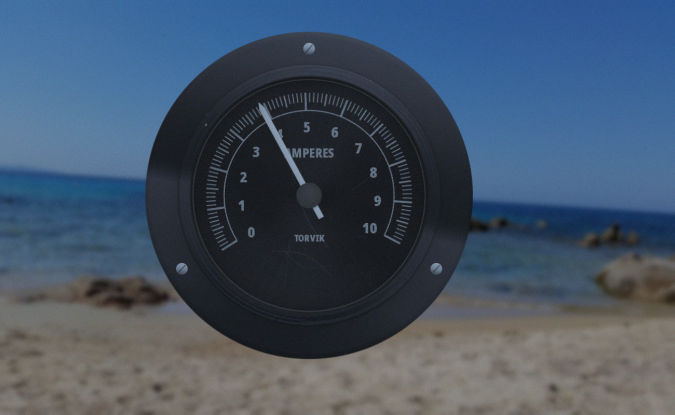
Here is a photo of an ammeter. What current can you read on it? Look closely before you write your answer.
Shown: 3.9 A
